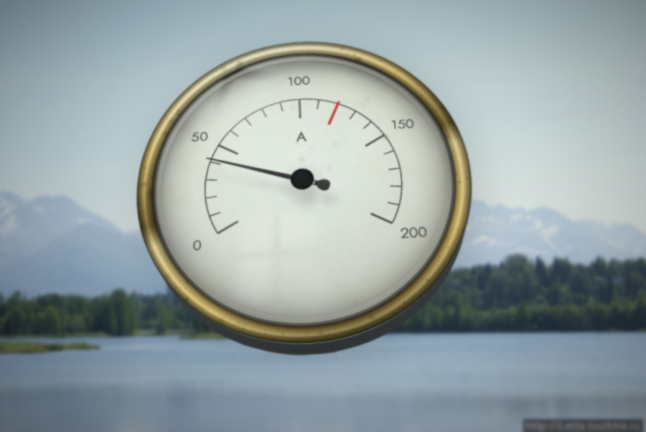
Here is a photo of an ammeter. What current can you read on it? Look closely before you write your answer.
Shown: 40 A
